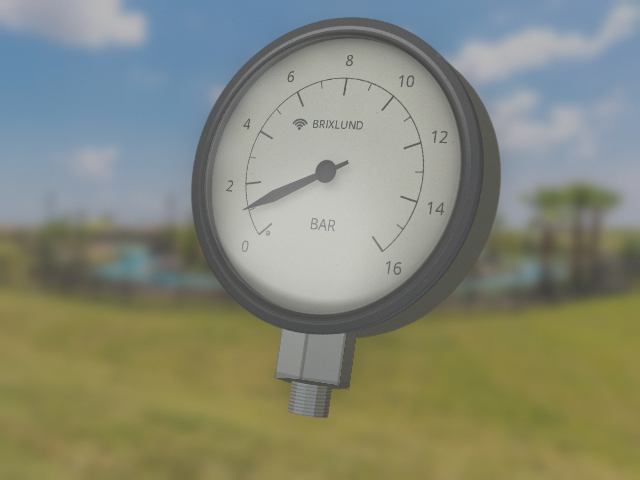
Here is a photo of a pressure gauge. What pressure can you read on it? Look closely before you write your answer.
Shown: 1 bar
